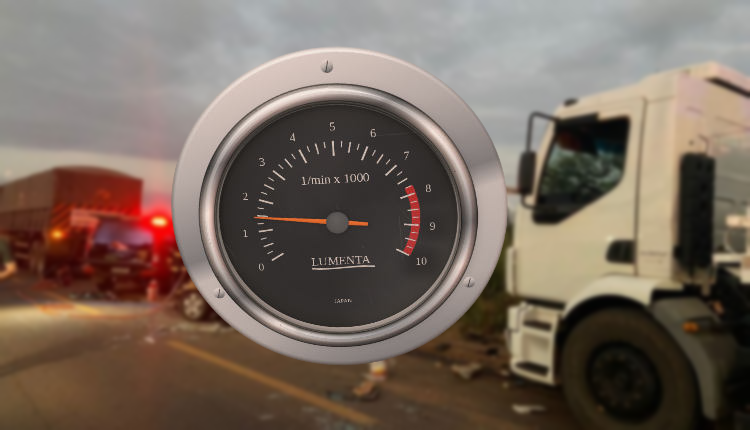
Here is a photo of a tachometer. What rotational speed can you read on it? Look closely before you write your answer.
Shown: 1500 rpm
